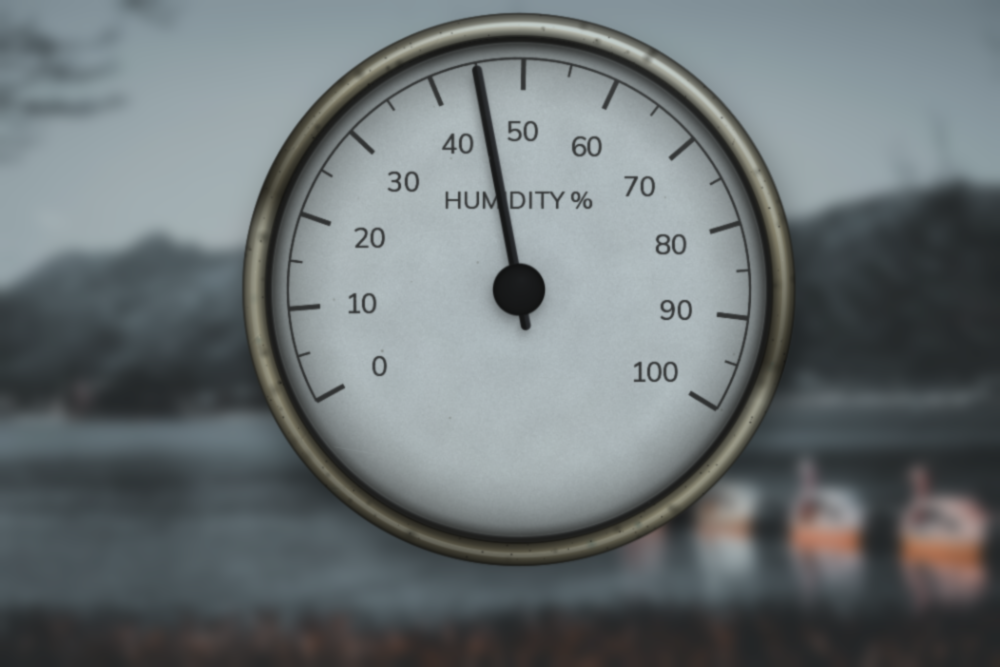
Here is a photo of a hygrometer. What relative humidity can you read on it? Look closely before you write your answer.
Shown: 45 %
